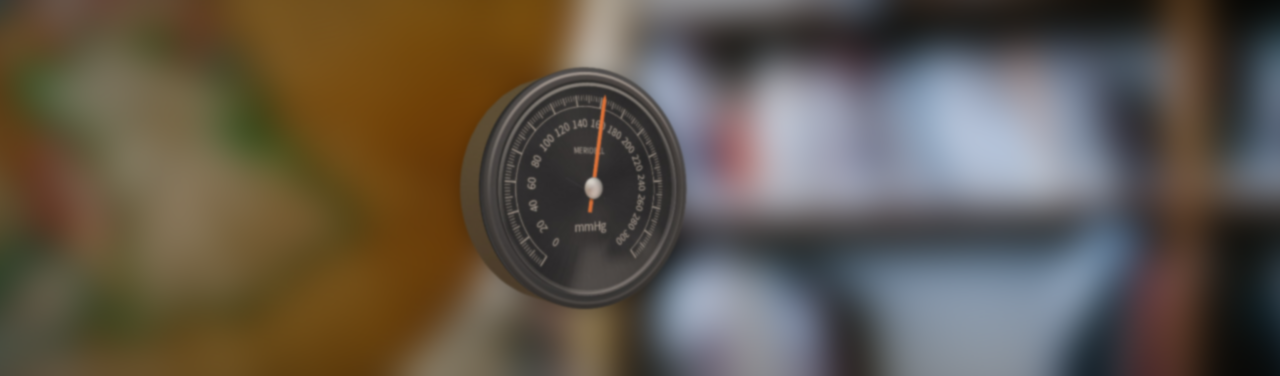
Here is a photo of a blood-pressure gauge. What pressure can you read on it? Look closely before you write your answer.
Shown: 160 mmHg
